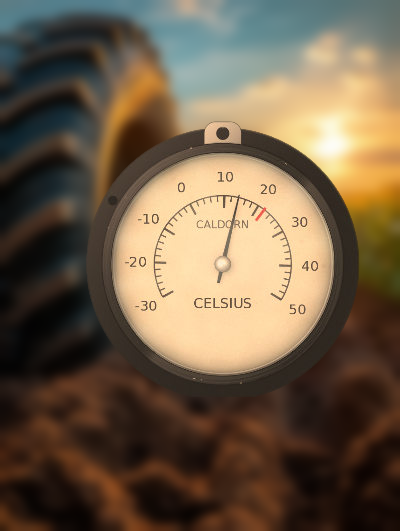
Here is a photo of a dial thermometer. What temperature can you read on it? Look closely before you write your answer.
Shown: 14 °C
